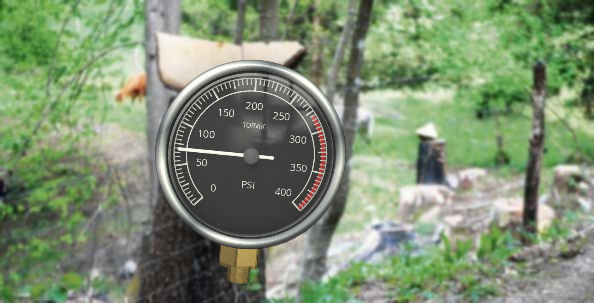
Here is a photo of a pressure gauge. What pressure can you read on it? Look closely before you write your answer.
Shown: 70 psi
